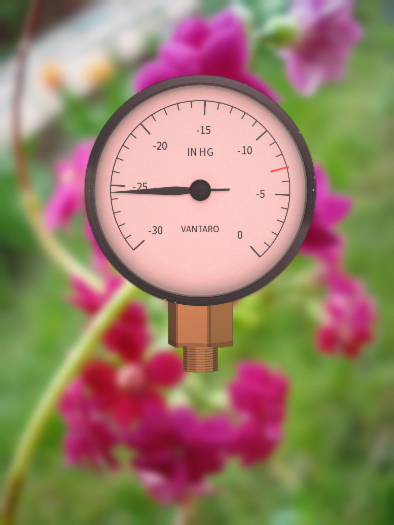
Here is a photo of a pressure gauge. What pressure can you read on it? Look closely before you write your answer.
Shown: -25.5 inHg
